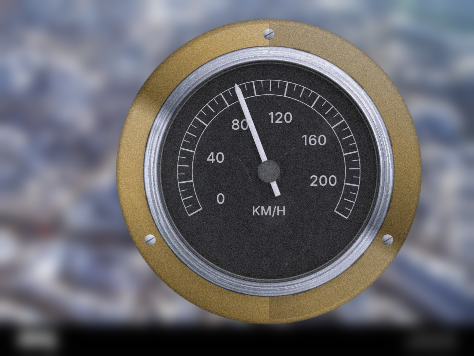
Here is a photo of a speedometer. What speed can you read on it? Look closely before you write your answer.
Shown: 90 km/h
